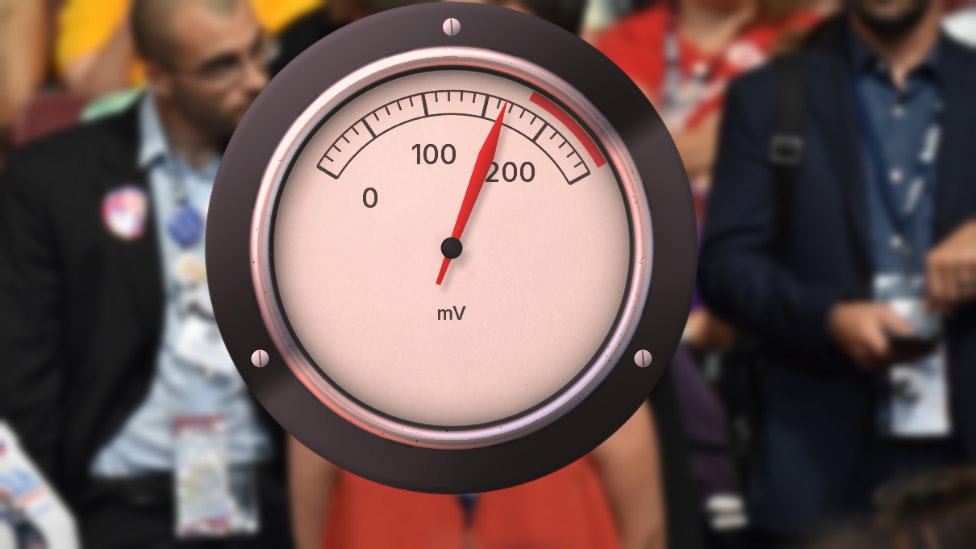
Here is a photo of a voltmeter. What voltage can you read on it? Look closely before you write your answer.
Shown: 165 mV
